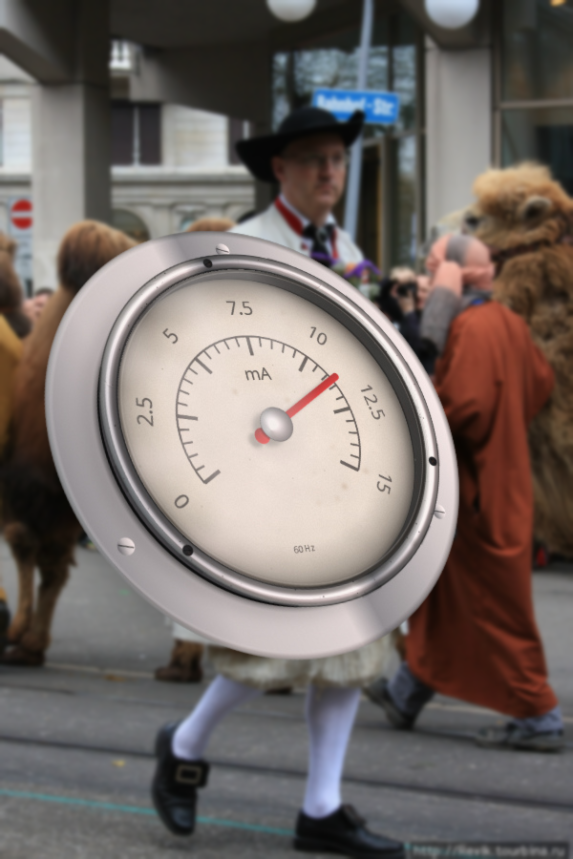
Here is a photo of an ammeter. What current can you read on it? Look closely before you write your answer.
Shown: 11.25 mA
